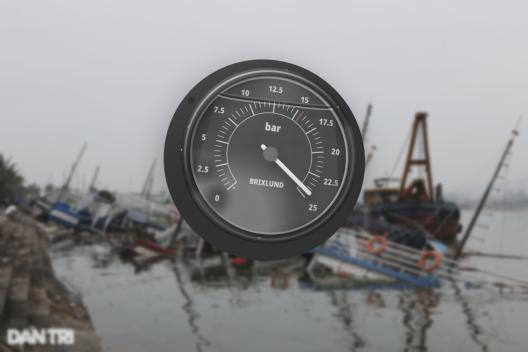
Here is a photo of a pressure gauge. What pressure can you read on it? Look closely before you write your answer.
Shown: 24.5 bar
